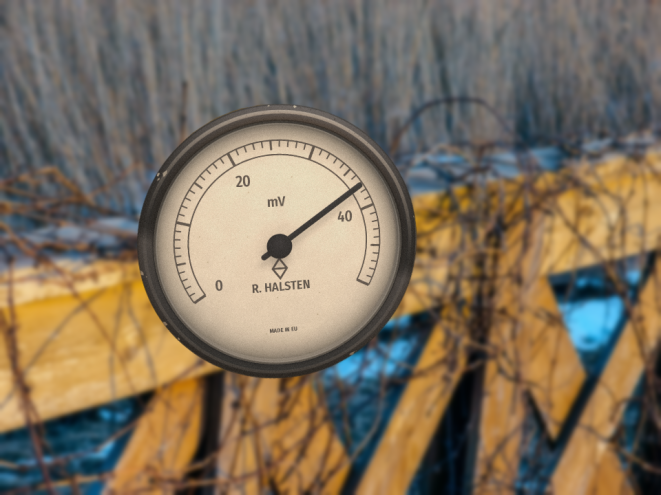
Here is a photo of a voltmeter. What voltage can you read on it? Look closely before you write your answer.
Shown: 37 mV
